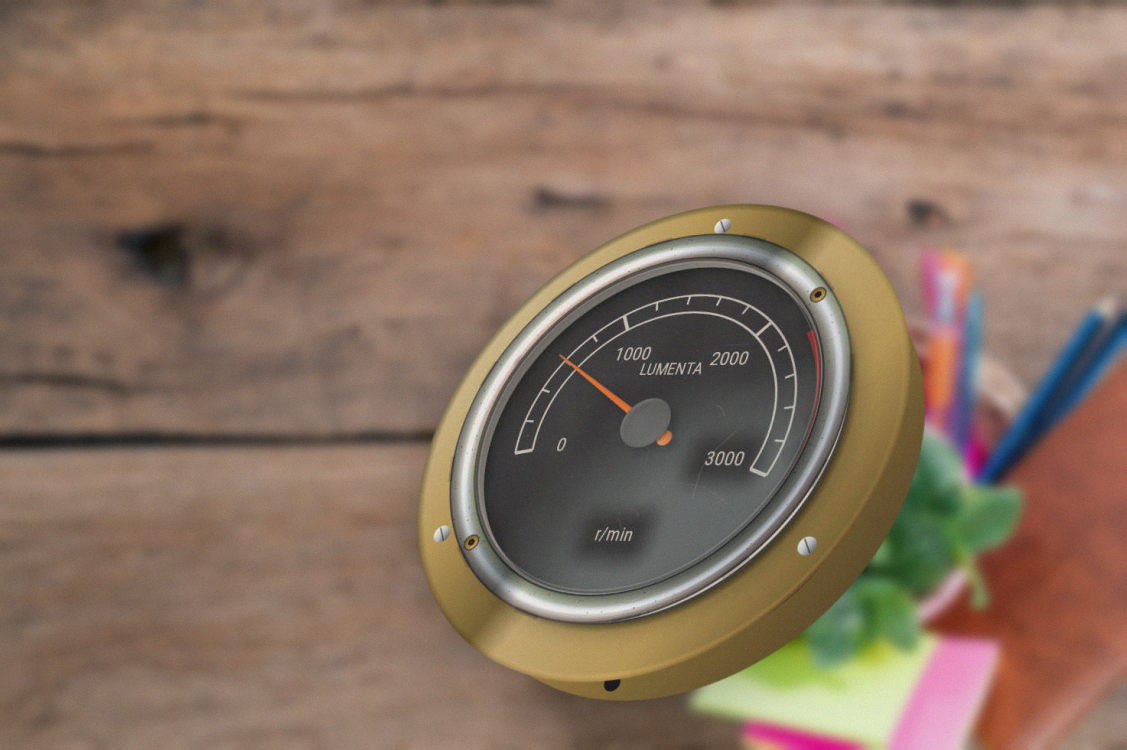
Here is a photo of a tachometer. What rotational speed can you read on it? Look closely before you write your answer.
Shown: 600 rpm
